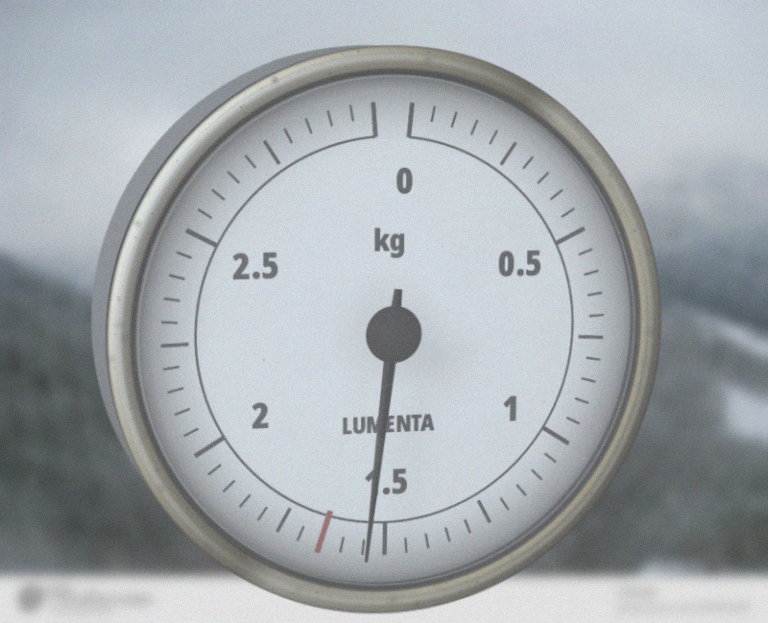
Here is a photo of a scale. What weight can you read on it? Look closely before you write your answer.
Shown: 1.55 kg
